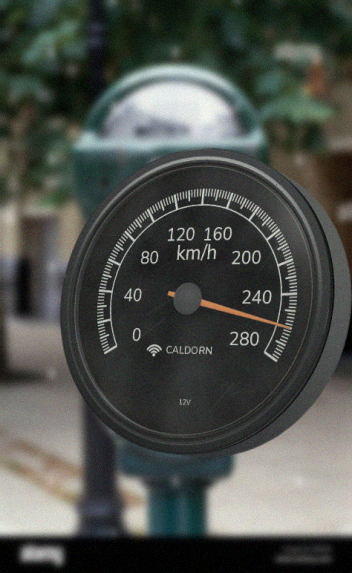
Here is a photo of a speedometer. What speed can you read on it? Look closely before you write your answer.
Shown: 260 km/h
